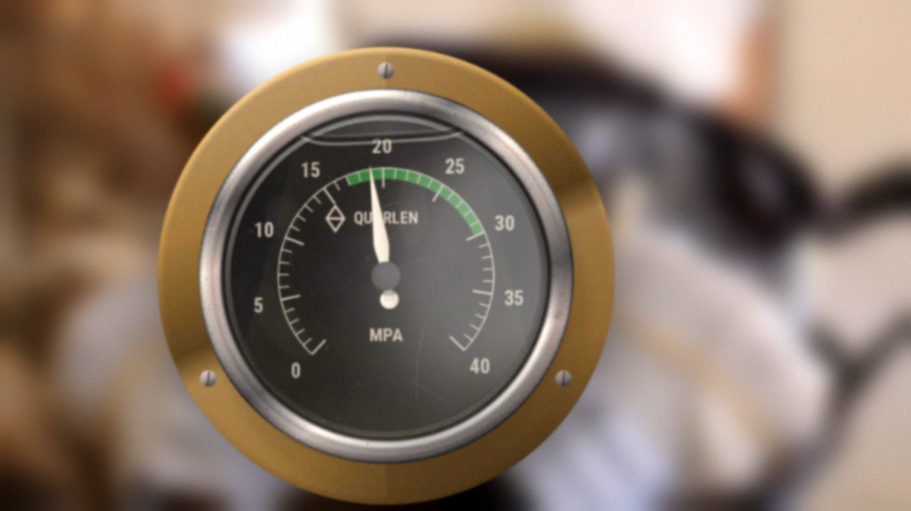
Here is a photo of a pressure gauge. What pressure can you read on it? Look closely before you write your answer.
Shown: 19 MPa
